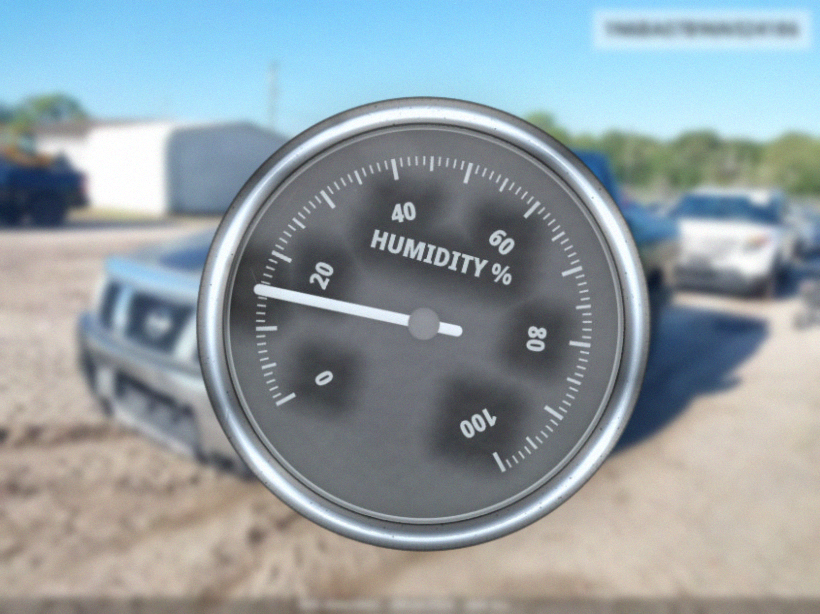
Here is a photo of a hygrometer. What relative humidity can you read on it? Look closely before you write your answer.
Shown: 15 %
